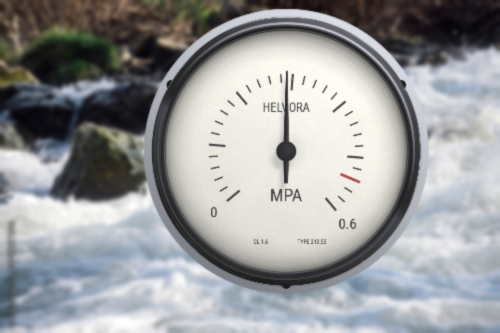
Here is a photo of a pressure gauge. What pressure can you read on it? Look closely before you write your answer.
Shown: 0.29 MPa
